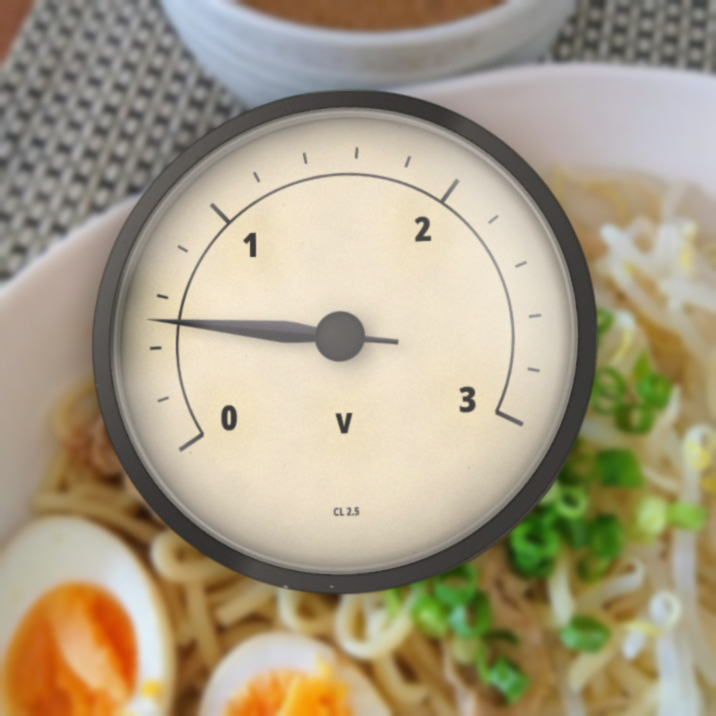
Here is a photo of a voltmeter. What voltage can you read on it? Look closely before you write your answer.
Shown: 0.5 V
